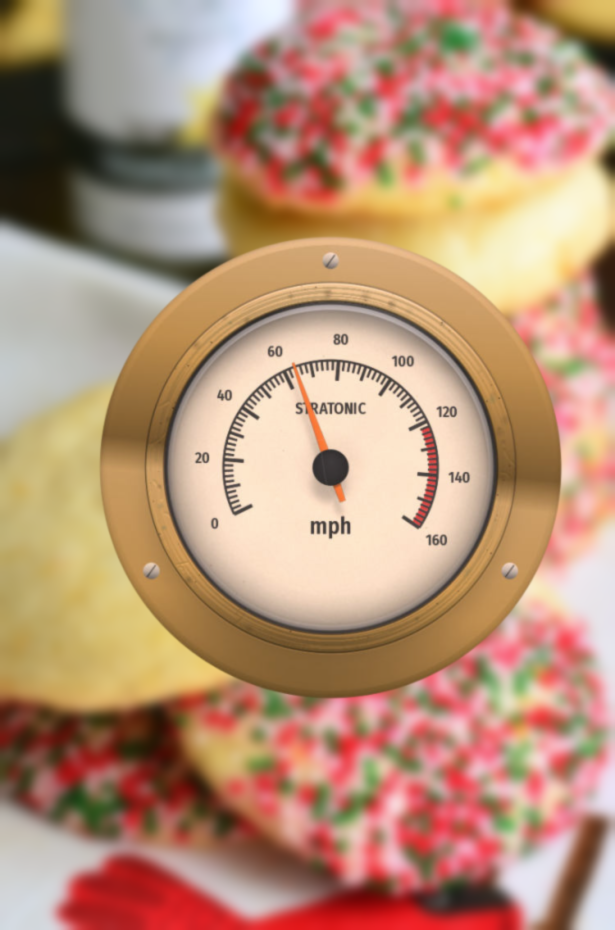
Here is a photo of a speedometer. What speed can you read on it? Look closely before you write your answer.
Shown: 64 mph
